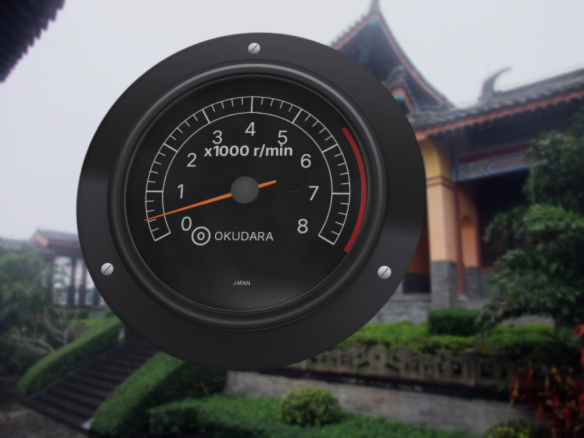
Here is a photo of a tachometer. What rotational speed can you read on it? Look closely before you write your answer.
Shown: 400 rpm
